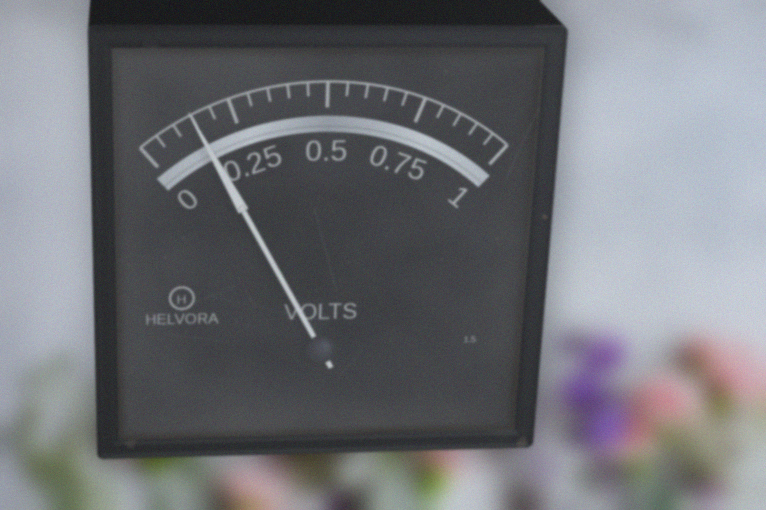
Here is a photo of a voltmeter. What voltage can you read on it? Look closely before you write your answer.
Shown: 0.15 V
